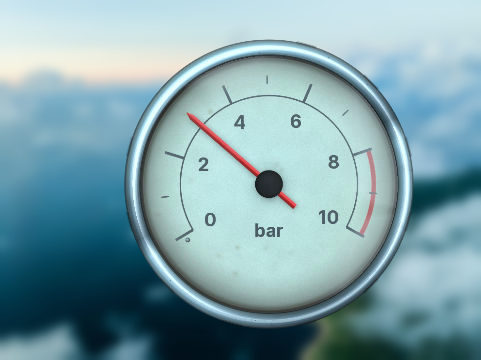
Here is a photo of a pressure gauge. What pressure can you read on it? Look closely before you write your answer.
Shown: 3 bar
